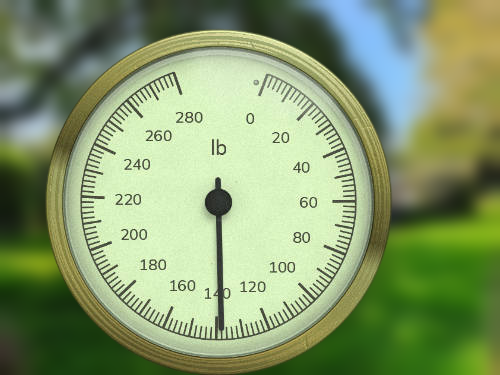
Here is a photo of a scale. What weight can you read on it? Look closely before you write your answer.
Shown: 138 lb
